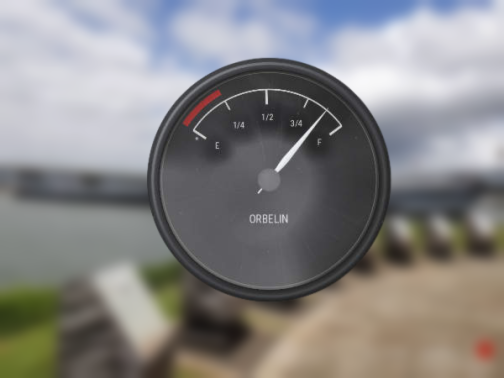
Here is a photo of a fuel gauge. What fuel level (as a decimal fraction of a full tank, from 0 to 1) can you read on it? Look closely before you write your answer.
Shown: 0.875
